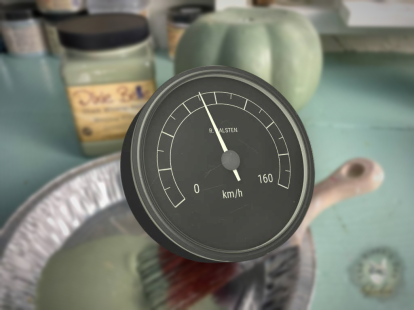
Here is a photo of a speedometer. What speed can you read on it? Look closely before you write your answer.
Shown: 70 km/h
